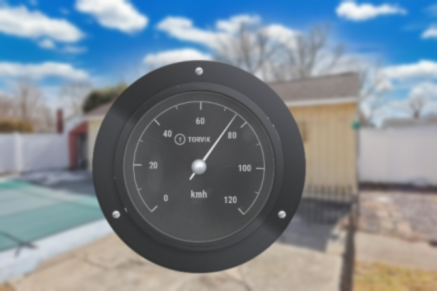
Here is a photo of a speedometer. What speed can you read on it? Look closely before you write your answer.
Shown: 75 km/h
